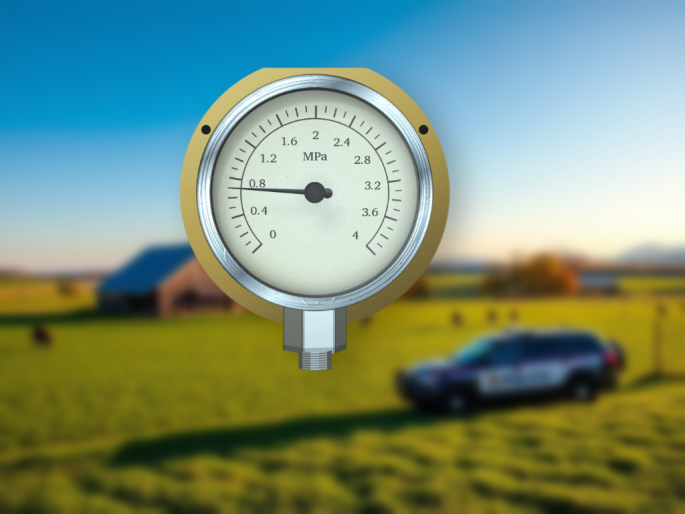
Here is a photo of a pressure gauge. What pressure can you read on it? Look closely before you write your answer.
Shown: 0.7 MPa
